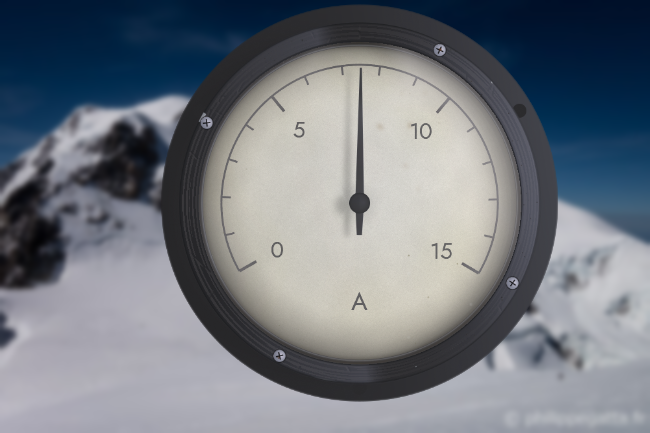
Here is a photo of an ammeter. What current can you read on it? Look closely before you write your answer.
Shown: 7.5 A
